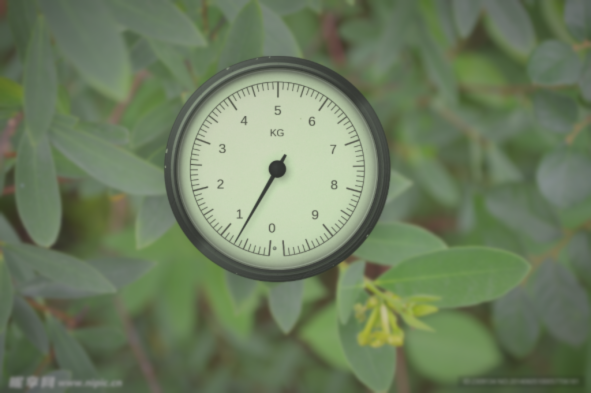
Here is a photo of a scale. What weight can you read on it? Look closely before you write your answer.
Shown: 0.7 kg
